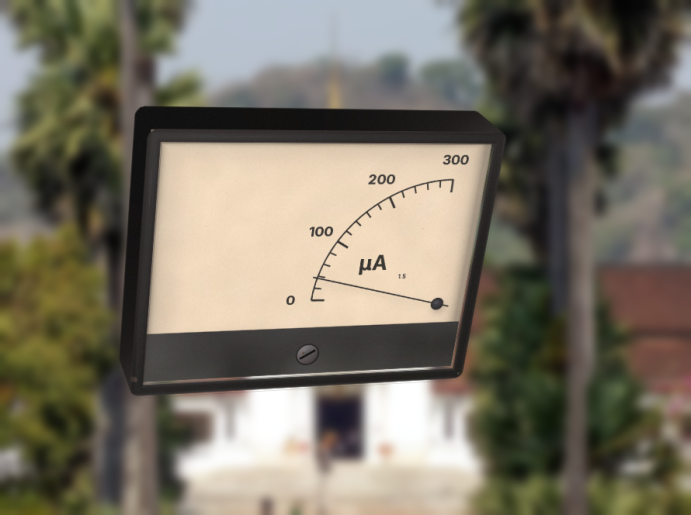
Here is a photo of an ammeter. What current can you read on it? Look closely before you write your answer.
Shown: 40 µA
